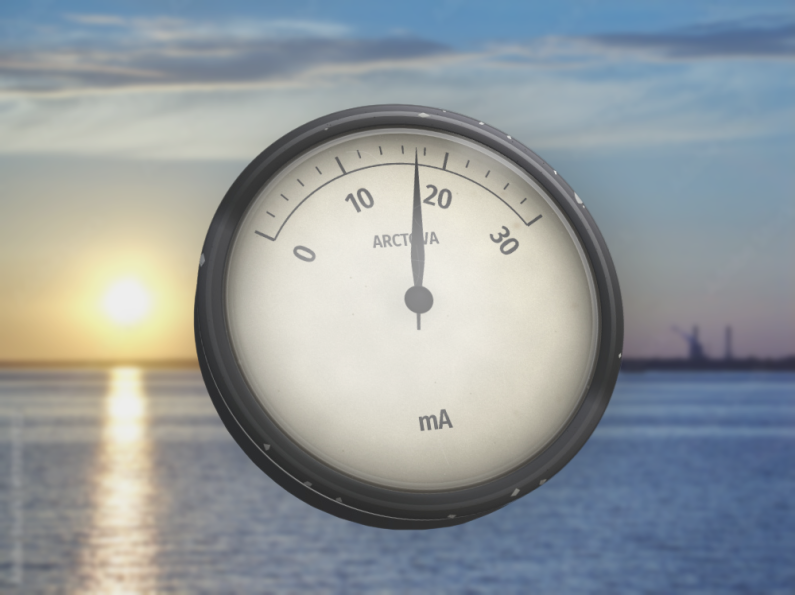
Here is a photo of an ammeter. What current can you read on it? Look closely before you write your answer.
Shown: 17 mA
